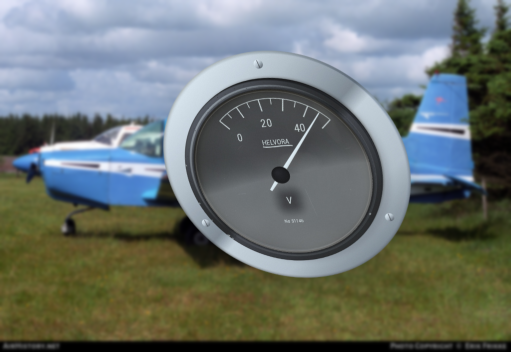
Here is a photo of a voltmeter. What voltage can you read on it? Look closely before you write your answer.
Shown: 45 V
